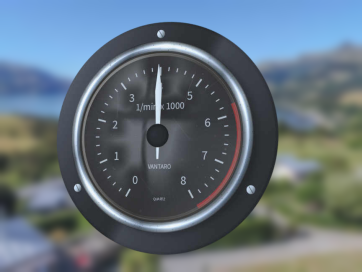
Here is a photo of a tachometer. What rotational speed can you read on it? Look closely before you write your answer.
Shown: 4000 rpm
